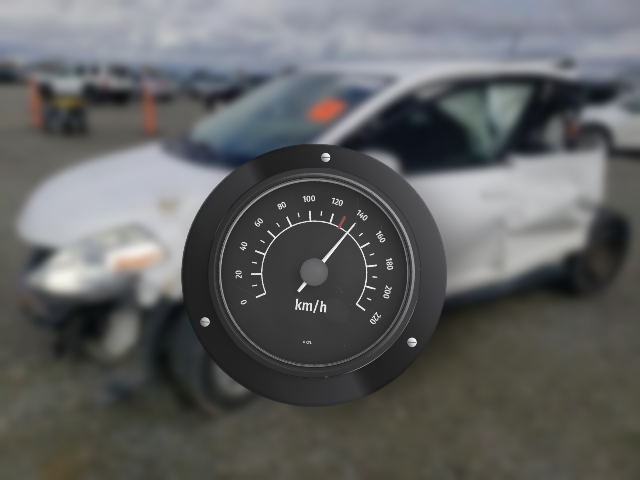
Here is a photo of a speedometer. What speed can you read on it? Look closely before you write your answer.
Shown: 140 km/h
